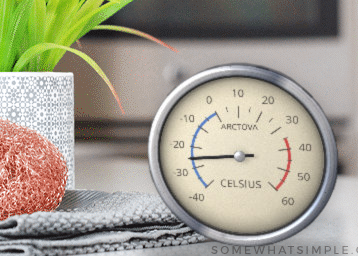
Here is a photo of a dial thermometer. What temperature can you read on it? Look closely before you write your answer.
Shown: -25 °C
